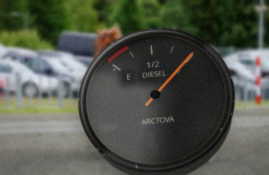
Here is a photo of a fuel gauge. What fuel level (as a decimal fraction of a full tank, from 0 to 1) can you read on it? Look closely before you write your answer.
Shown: 1
